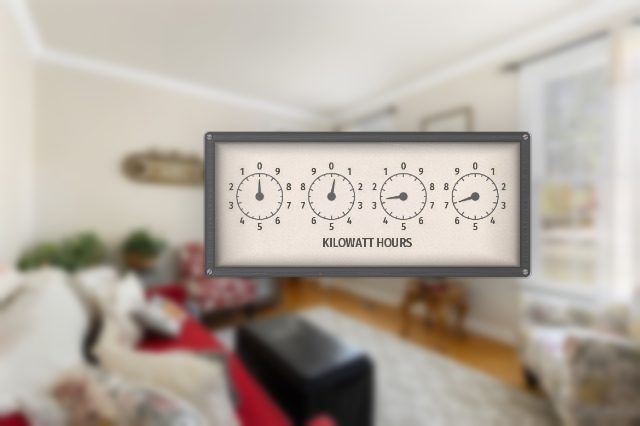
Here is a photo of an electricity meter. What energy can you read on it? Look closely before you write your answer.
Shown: 27 kWh
